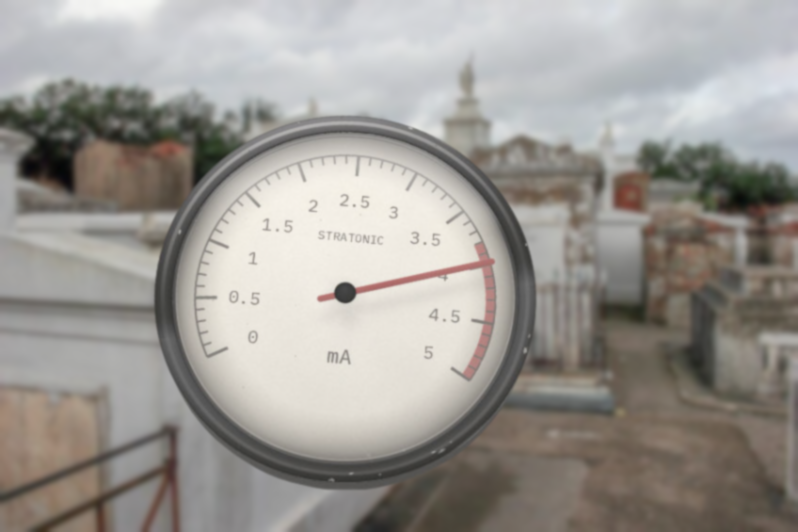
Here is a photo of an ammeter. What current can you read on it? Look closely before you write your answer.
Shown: 4 mA
